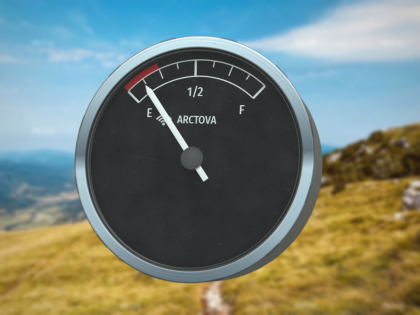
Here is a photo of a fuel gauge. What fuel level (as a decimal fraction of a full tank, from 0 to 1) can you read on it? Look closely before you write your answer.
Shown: 0.125
